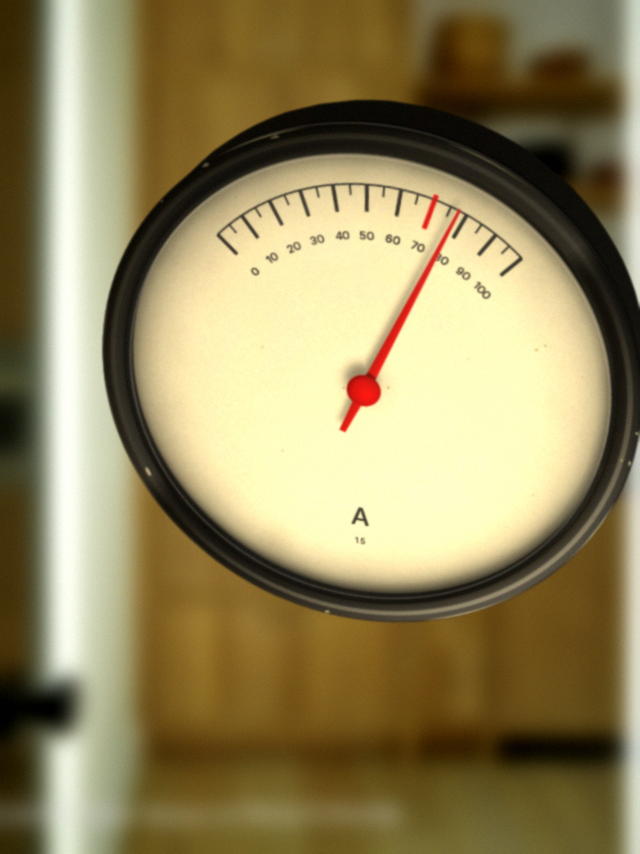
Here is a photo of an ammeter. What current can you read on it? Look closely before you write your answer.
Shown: 77.5 A
